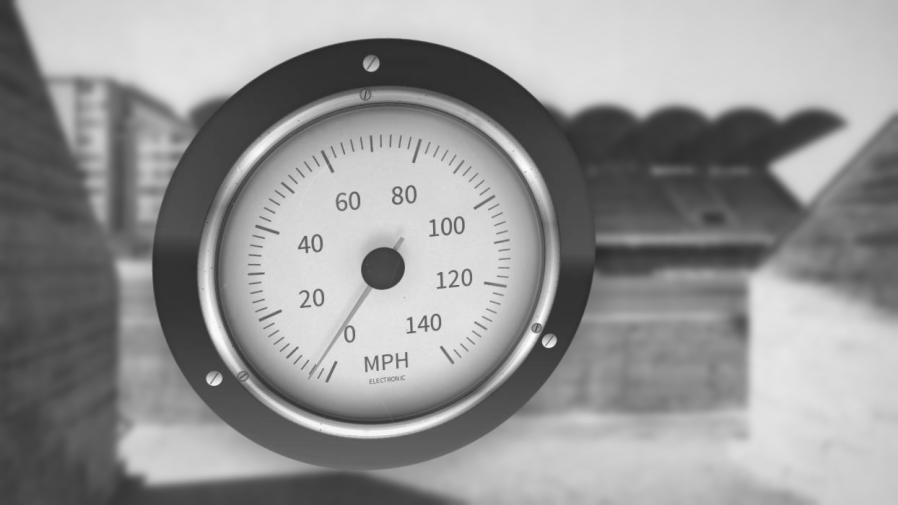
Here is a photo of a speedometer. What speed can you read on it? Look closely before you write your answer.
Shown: 4 mph
